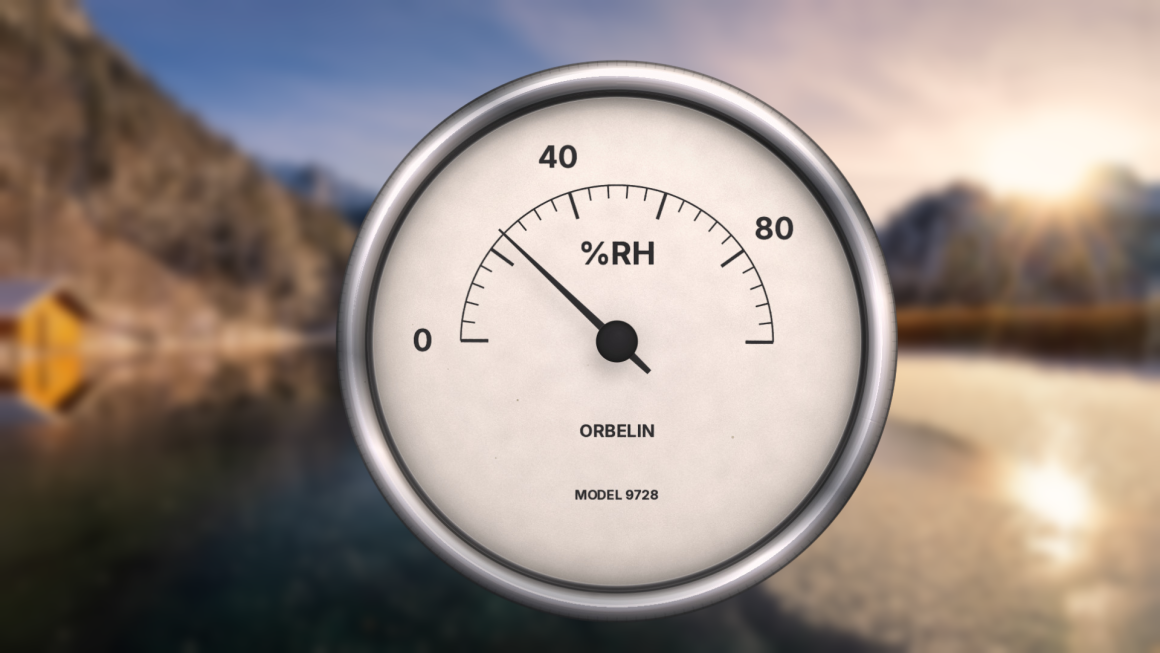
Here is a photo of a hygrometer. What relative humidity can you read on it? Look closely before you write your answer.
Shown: 24 %
